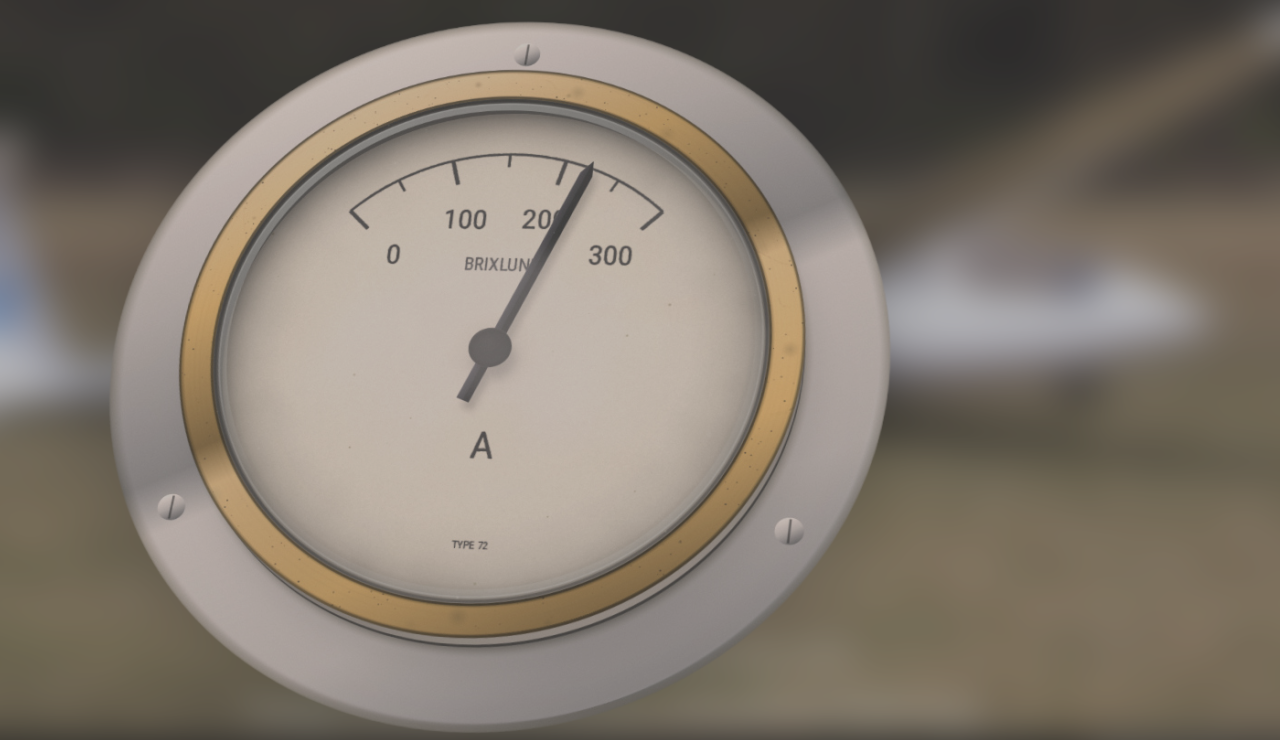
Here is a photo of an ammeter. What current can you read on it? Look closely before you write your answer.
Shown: 225 A
